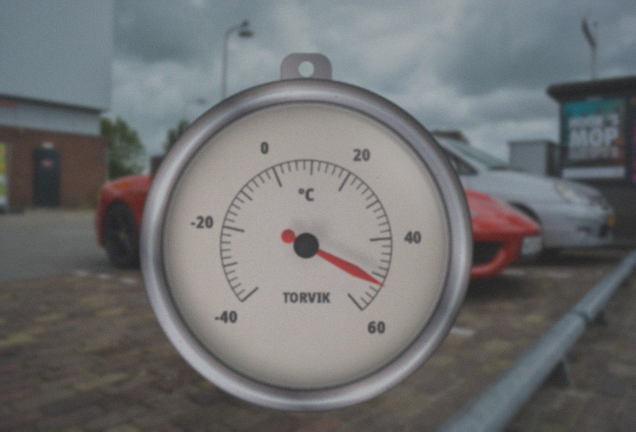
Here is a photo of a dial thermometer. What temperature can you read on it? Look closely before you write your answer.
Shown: 52 °C
